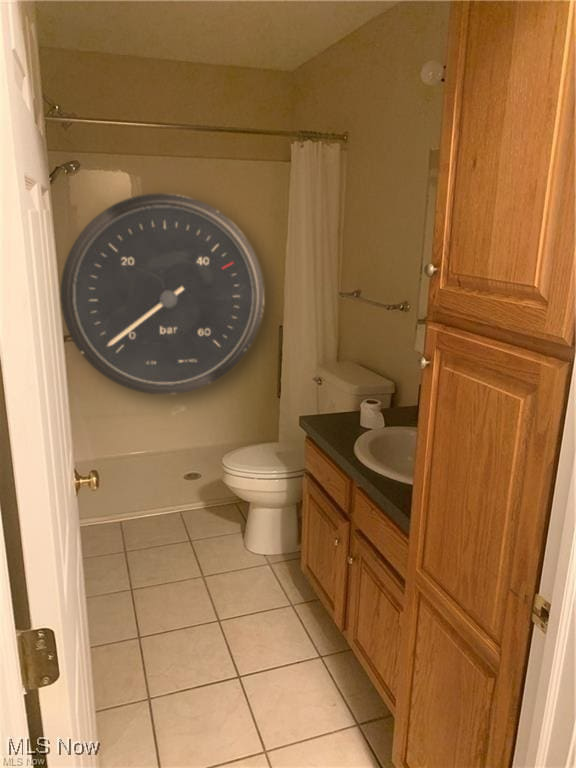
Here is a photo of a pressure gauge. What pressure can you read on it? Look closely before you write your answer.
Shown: 2 bar
